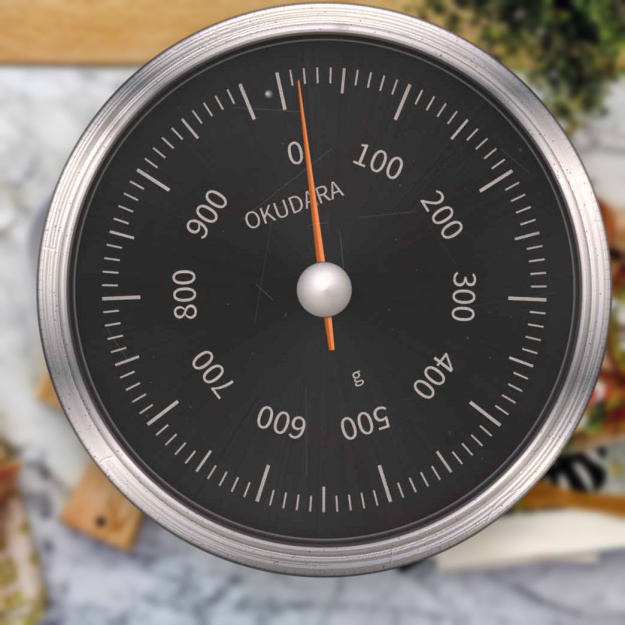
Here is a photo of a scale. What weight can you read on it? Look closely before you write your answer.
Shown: 15 g
